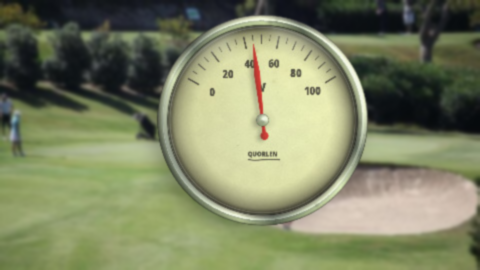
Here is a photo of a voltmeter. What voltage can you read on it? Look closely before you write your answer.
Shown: 45 V
